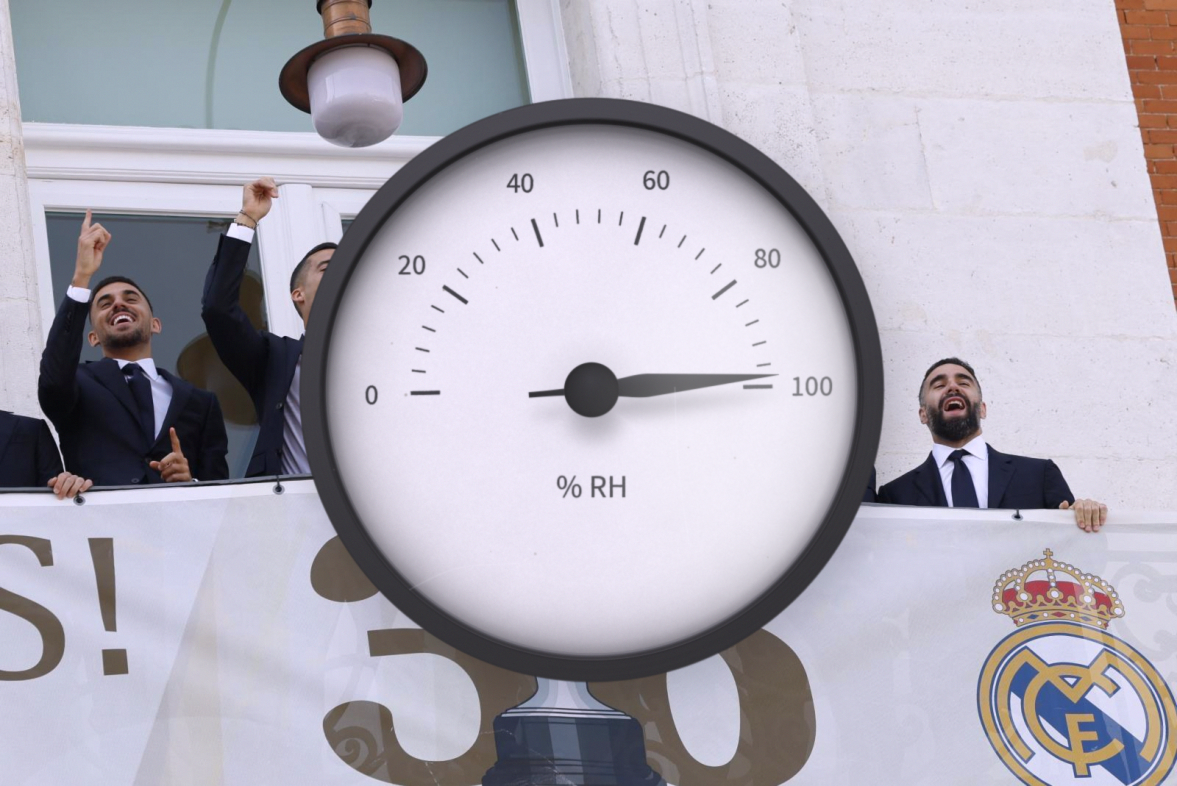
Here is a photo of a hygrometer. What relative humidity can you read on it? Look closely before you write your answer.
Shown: 98 %
